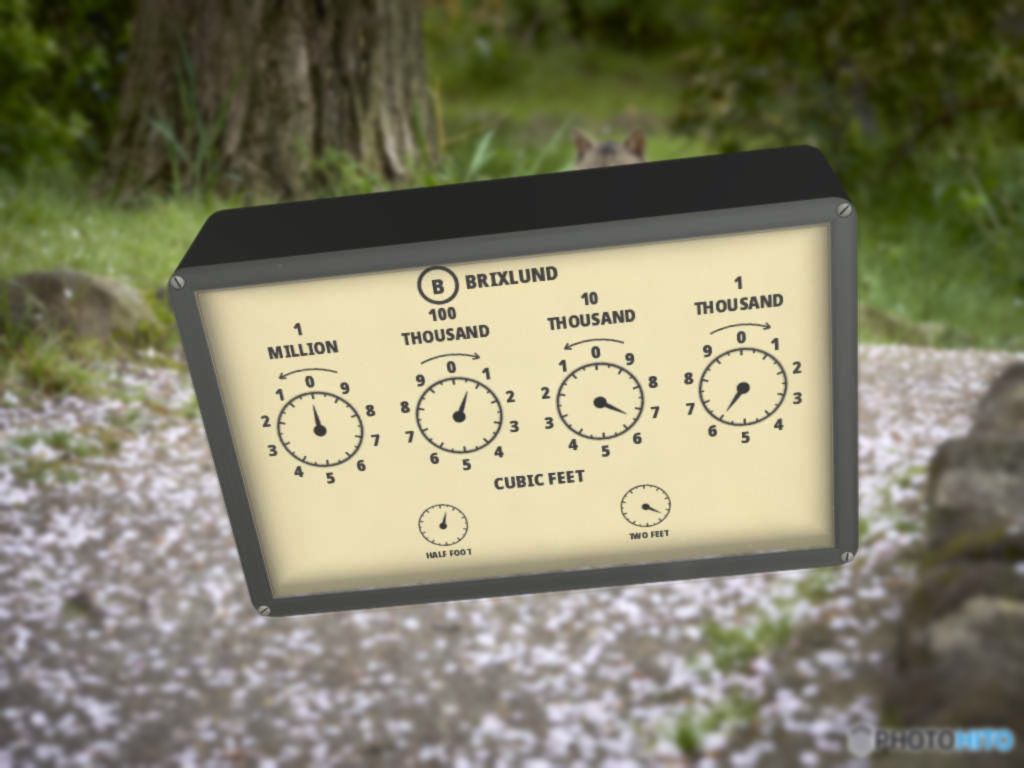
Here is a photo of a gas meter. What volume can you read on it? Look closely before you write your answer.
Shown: 6600 ft³
